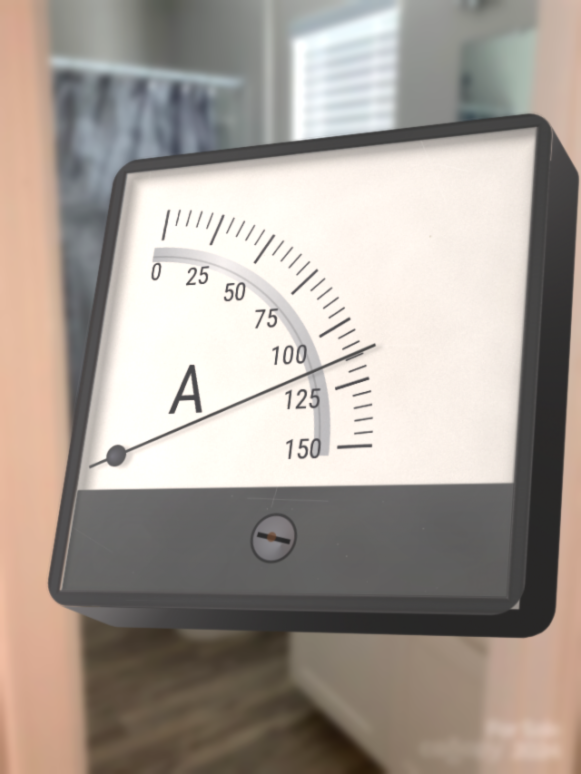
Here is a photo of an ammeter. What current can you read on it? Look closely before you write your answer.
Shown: 115 A
